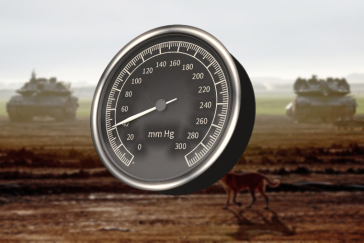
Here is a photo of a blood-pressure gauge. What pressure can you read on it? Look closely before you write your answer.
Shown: 40 mmHg
